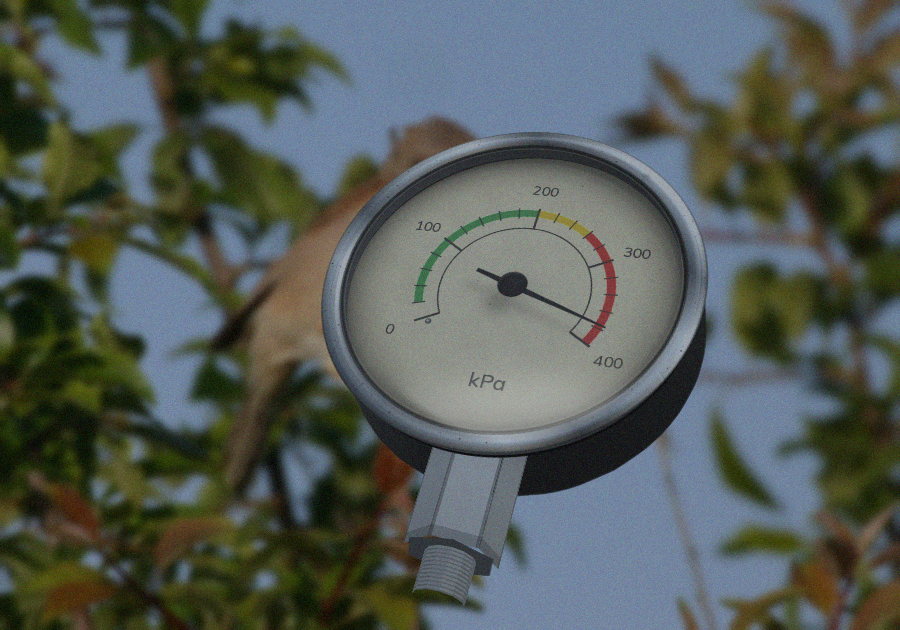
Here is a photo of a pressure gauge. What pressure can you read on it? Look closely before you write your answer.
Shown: 380 kPa
